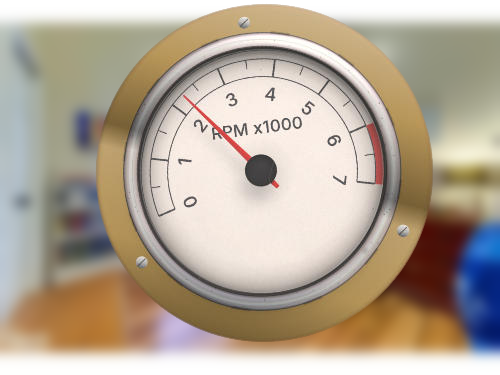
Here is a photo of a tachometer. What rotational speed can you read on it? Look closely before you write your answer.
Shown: 2250 rpm
